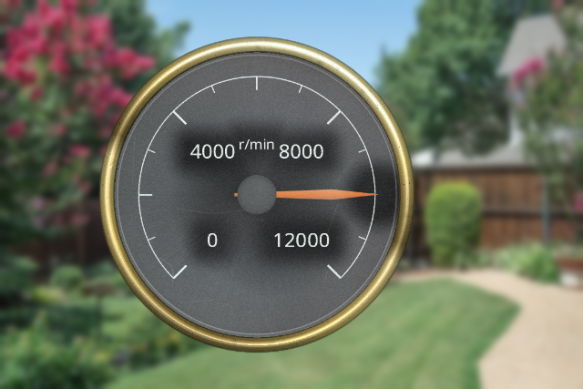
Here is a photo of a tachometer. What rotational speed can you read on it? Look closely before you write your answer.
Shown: 10000 rpm
